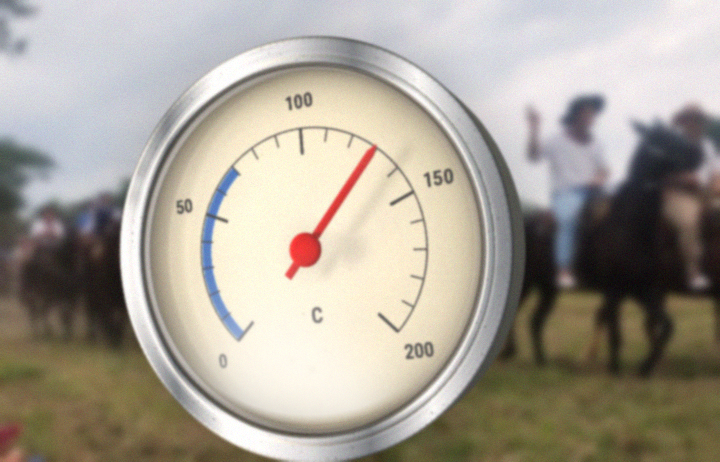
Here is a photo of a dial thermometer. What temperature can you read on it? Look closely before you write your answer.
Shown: 130 °C
